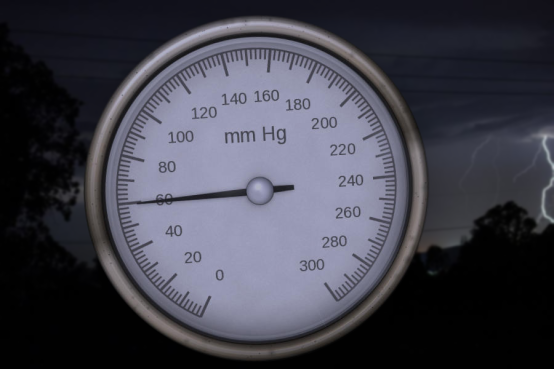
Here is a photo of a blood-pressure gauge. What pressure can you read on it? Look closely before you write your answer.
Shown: 60 mmHg
